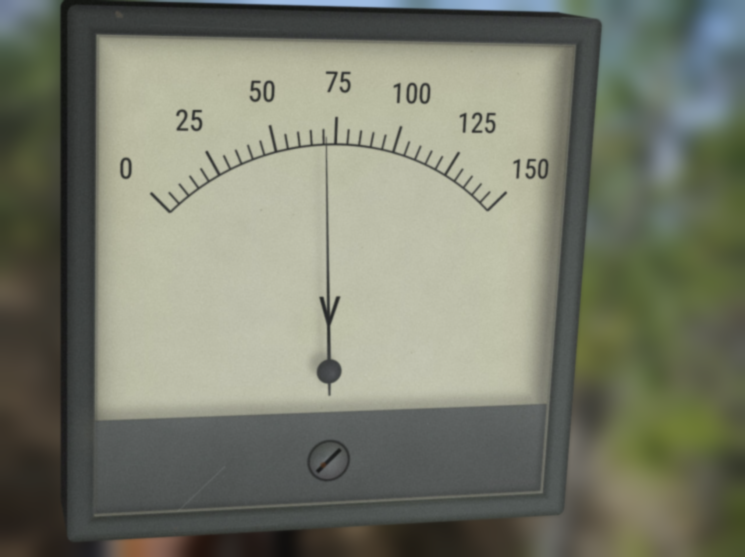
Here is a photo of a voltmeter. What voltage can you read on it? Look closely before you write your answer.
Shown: 70 V
